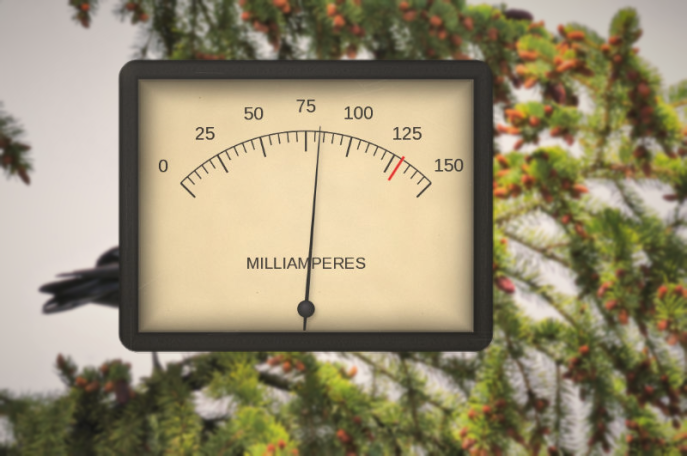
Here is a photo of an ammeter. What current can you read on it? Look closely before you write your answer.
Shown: 82.5 mA
